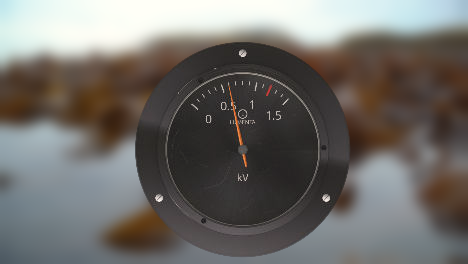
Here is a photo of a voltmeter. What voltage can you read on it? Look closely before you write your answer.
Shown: 0.6 kV
